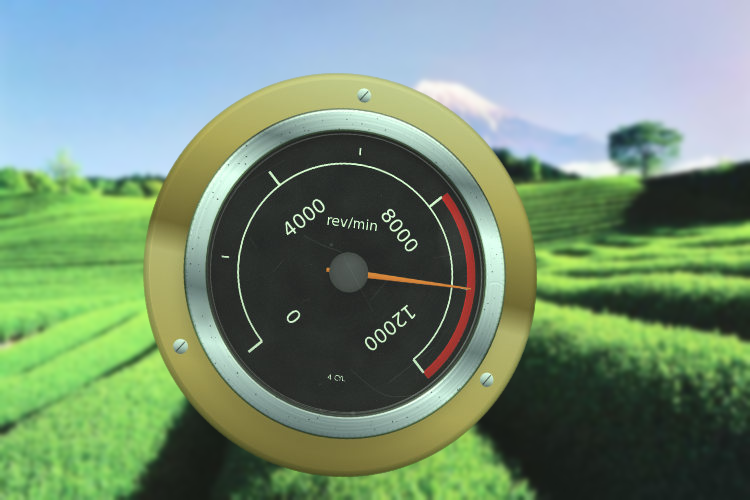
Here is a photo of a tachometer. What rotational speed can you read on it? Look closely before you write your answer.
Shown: 10000 rpm
